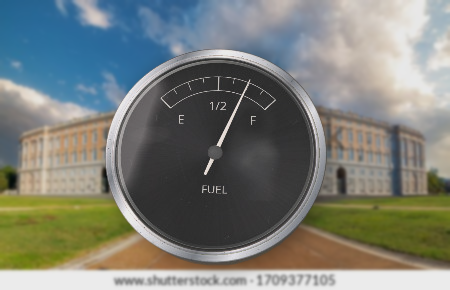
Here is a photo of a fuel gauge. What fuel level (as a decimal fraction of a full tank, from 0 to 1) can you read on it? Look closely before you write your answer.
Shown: 0.75
